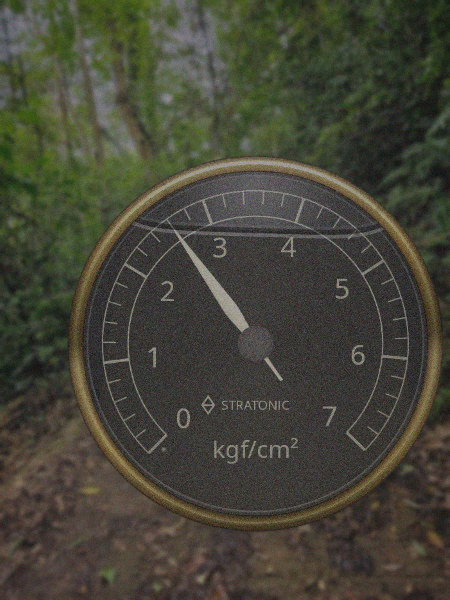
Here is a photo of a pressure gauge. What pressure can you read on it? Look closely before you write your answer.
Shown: 2.6 kg/cm²
